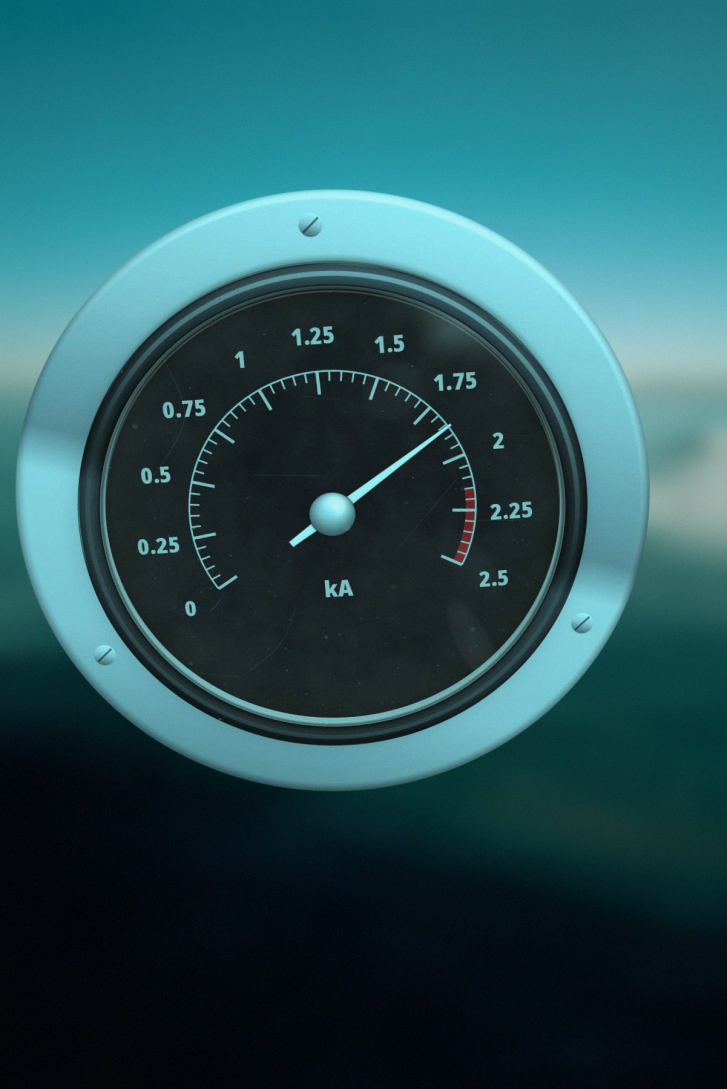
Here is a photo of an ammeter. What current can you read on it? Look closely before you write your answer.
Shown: 1.85 kA
